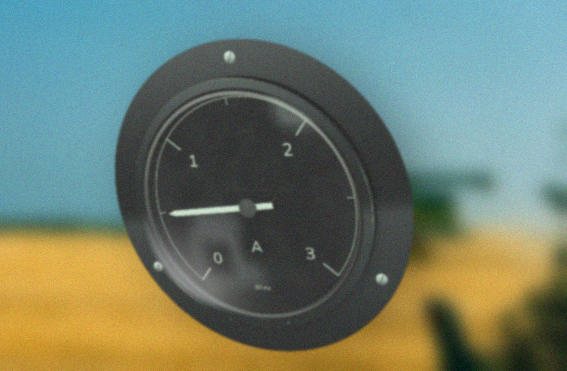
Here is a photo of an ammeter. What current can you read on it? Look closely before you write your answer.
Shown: 0.5 A
